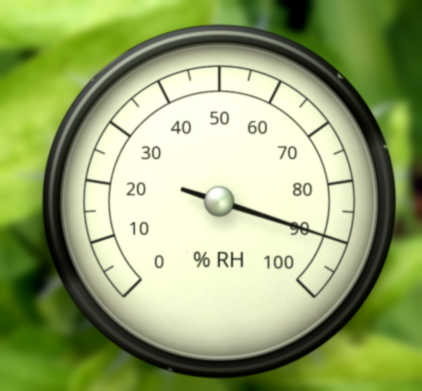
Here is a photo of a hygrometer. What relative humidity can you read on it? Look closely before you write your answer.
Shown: 90 %
